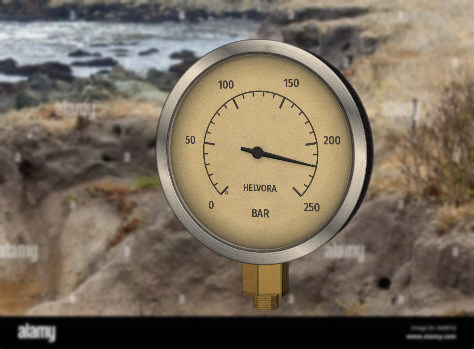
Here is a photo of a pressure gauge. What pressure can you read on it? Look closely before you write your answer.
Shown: 220 bar
